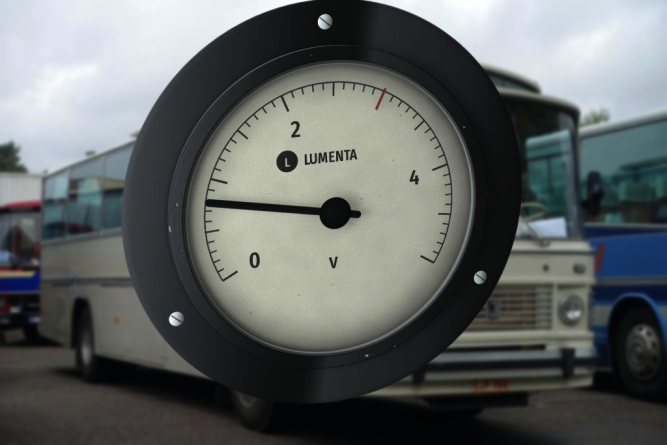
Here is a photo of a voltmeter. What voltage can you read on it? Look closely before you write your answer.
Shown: 0.8 V
